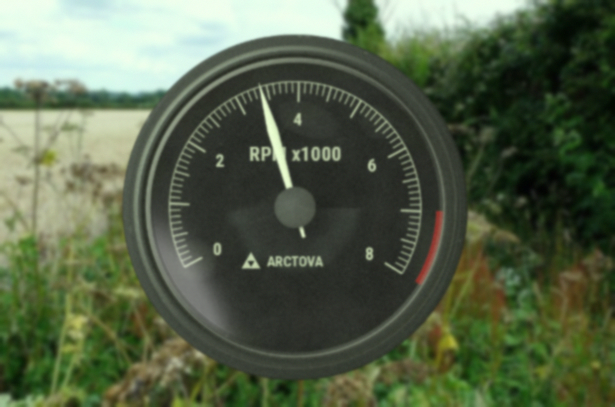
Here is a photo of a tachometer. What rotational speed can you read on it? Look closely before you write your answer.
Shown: 3400 rpm
